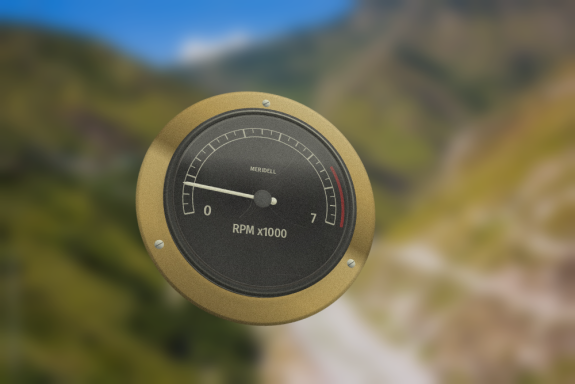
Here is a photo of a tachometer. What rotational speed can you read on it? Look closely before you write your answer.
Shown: 750 rpm
